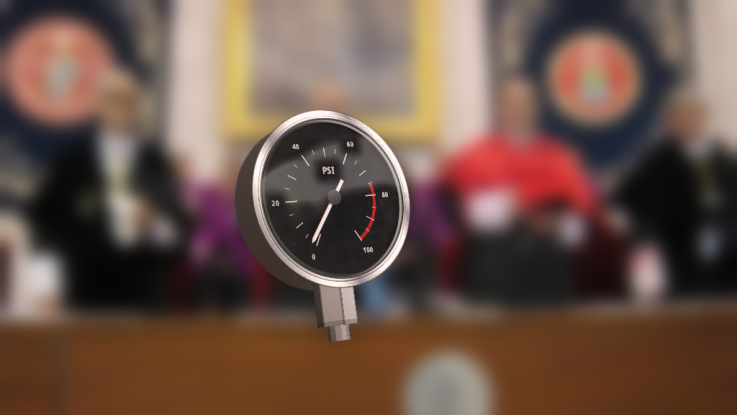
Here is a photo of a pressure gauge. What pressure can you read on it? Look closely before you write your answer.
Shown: 2.5 psi
